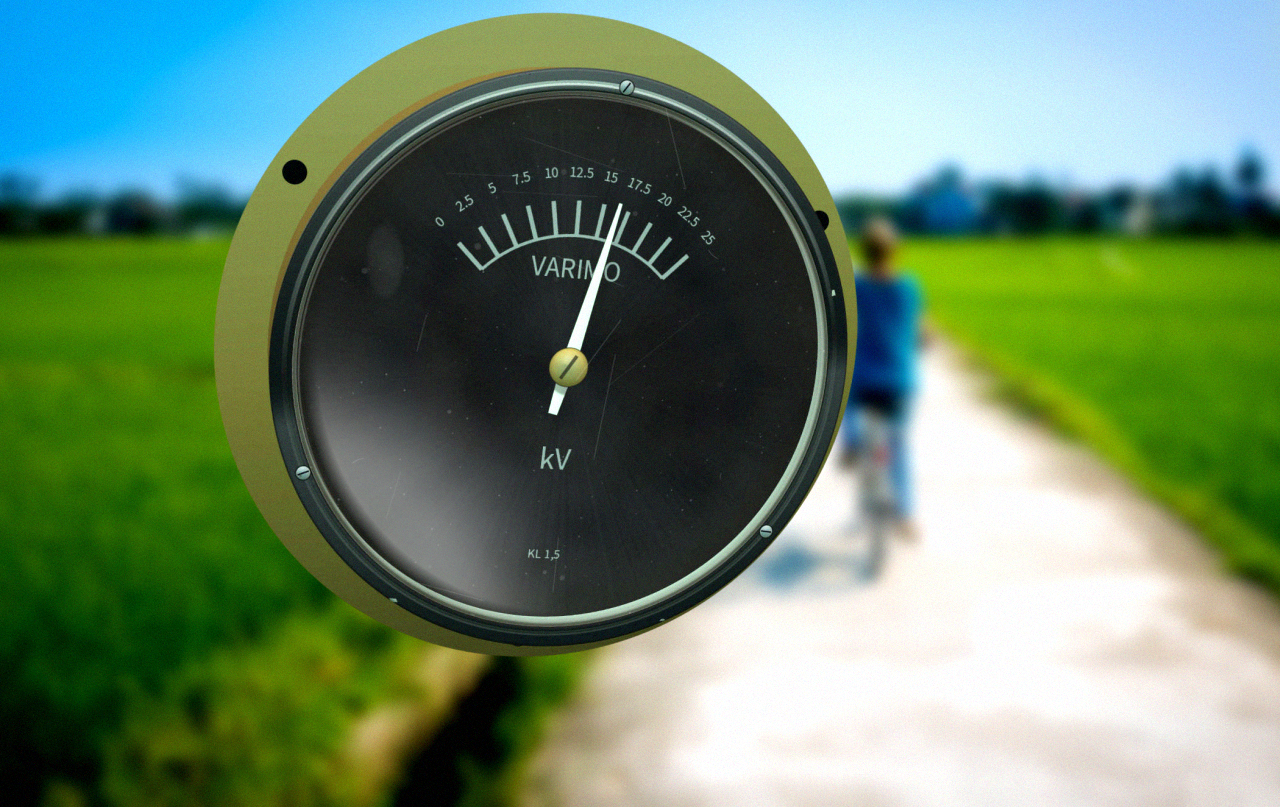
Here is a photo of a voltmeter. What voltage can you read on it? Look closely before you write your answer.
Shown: 16.25 kV
